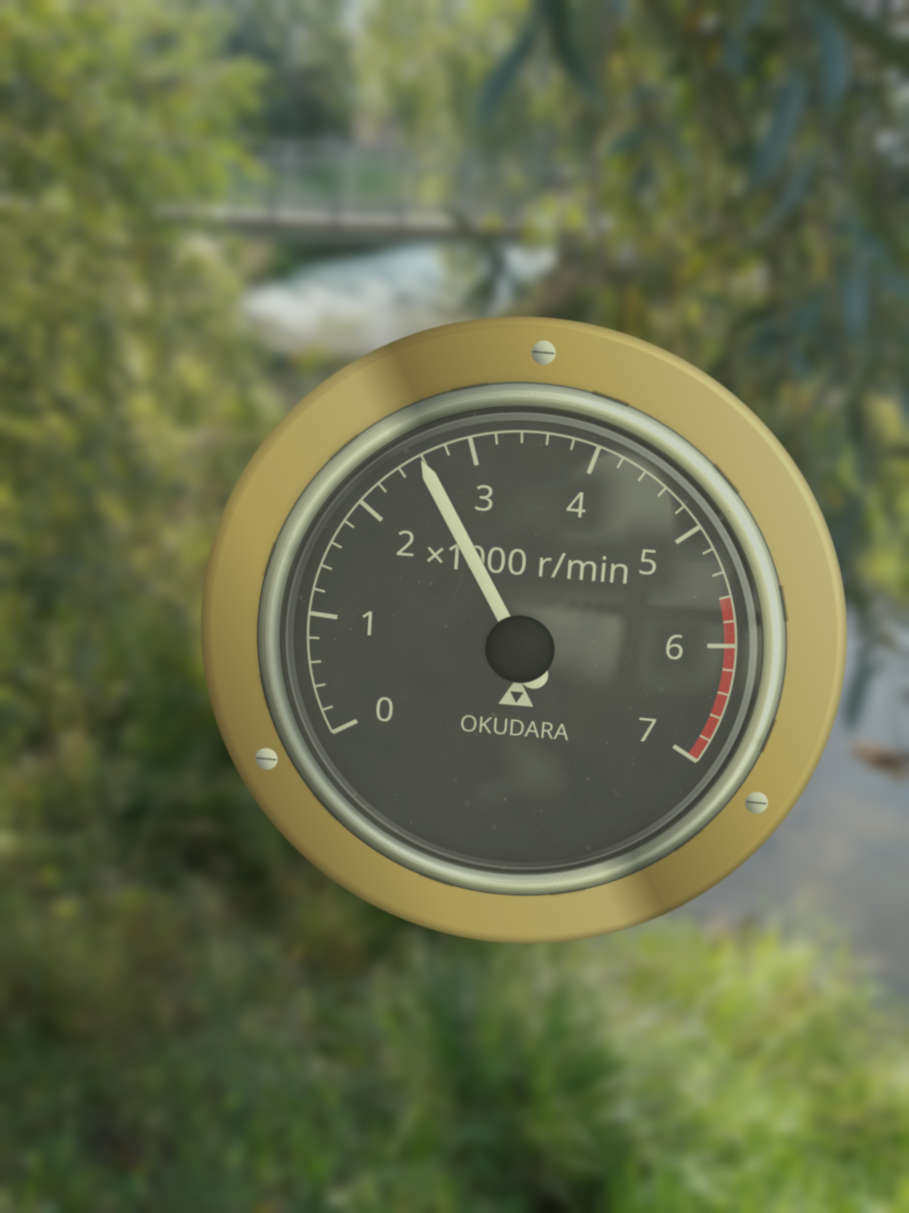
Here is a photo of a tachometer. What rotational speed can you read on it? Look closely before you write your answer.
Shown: 2600 rpm
